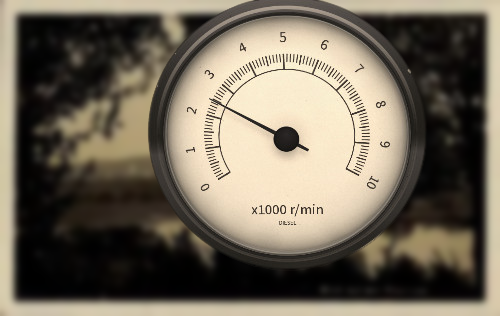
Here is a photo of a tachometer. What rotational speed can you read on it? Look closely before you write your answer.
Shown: 2500 rpm
